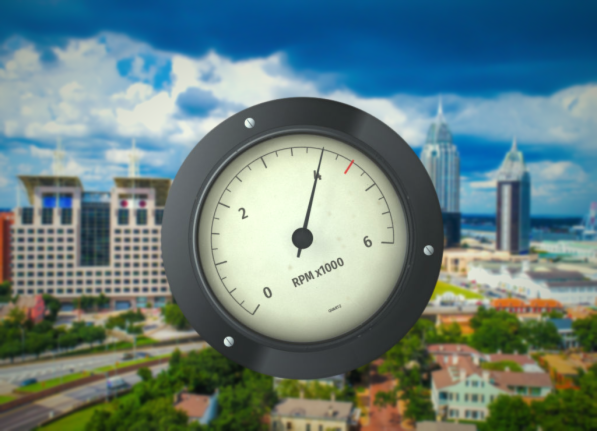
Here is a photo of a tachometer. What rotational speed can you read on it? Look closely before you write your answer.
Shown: 4000 rpm
